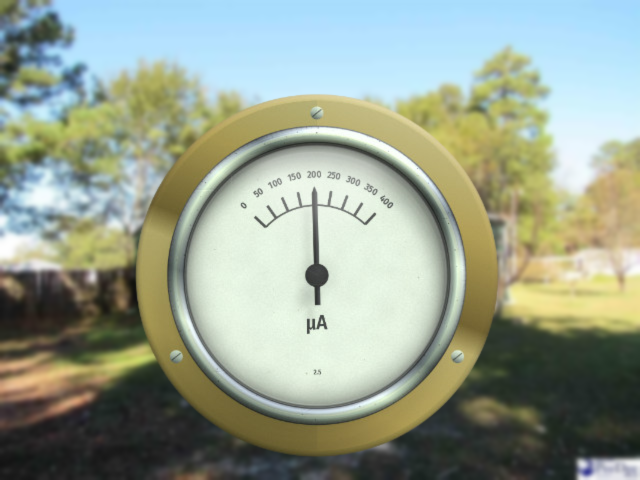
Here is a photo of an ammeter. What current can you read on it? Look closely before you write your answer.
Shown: 200 µA
